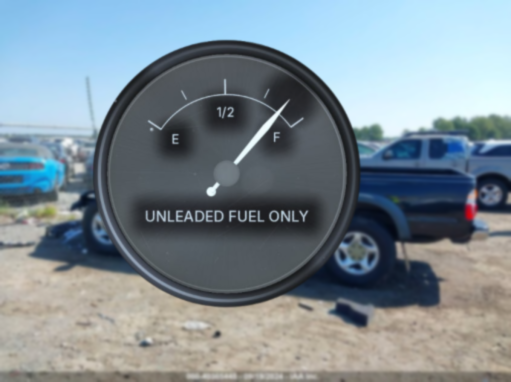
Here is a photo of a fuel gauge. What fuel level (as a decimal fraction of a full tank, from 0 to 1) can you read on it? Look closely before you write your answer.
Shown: 0.875
